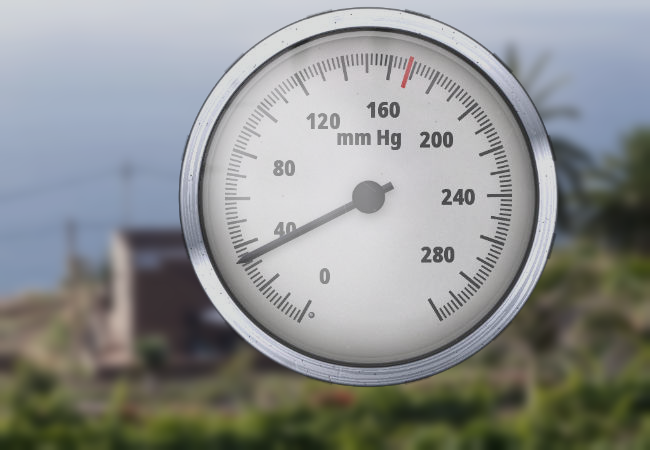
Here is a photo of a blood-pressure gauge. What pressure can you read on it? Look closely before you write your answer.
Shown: 34 mmHg
